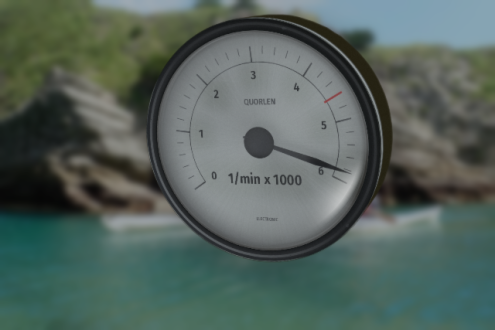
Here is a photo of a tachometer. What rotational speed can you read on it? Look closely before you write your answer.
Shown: 5800 rpm
